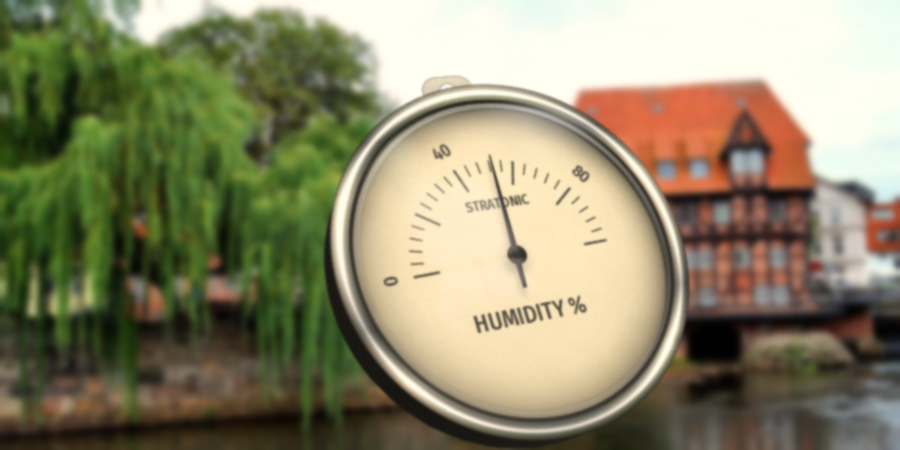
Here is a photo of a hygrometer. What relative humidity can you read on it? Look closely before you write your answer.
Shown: 52 %
